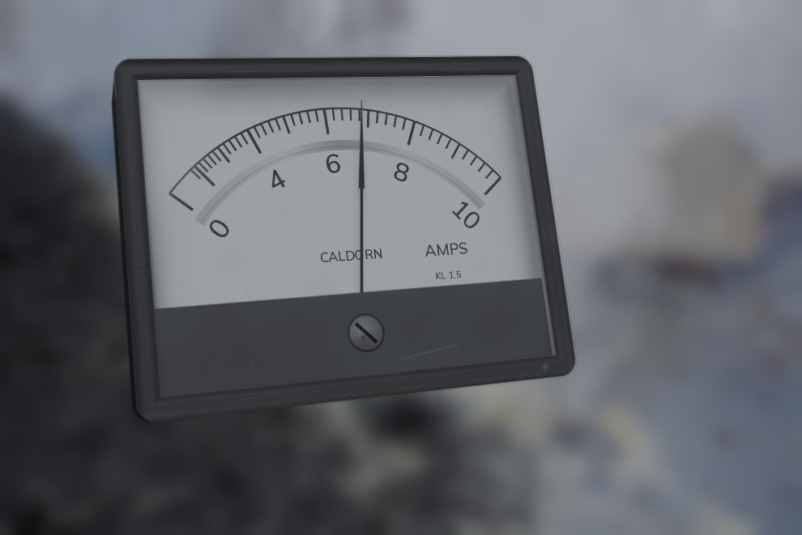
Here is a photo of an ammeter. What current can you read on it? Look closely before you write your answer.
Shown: 6.8 A
